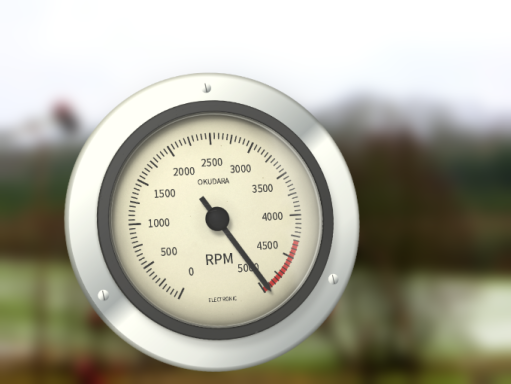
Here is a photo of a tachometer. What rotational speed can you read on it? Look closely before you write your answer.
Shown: 4950 rpm
